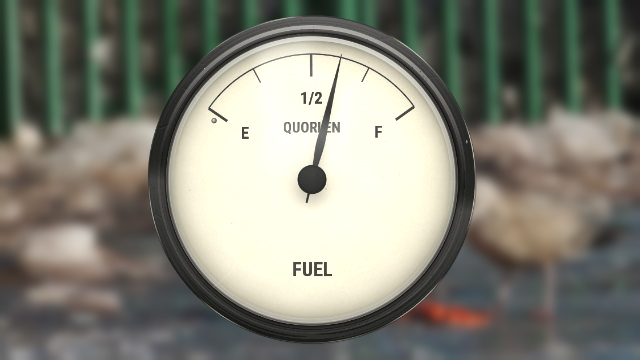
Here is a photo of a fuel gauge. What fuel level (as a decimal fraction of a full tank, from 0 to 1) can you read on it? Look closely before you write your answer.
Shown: 0.625
